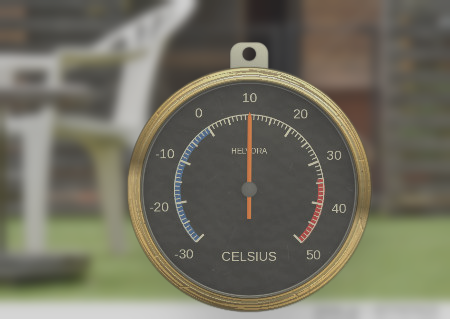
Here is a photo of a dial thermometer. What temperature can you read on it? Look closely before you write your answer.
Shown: 10 °C
